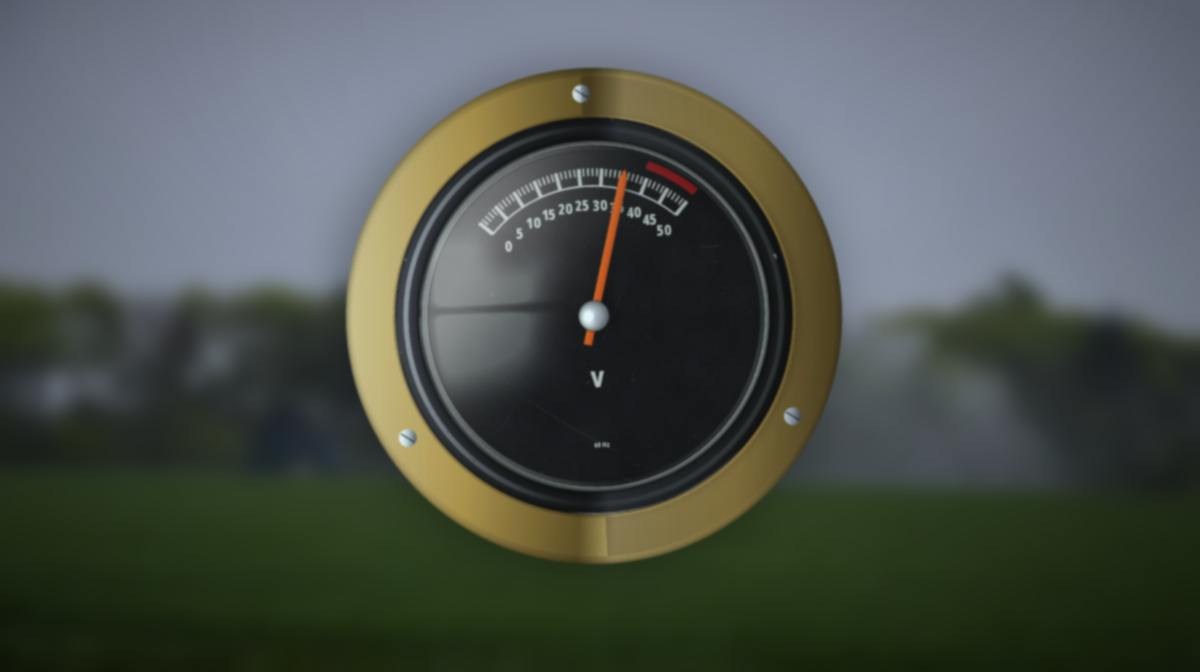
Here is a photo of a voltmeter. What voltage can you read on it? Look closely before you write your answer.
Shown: 35 V
